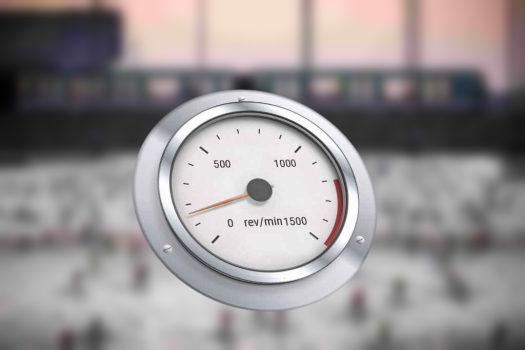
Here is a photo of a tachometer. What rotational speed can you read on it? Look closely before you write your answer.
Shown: 150 rpm
